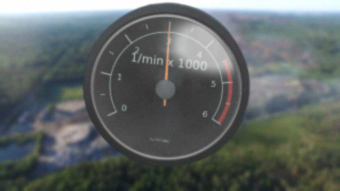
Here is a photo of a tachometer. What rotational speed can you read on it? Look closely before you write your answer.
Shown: 3000 rpm
